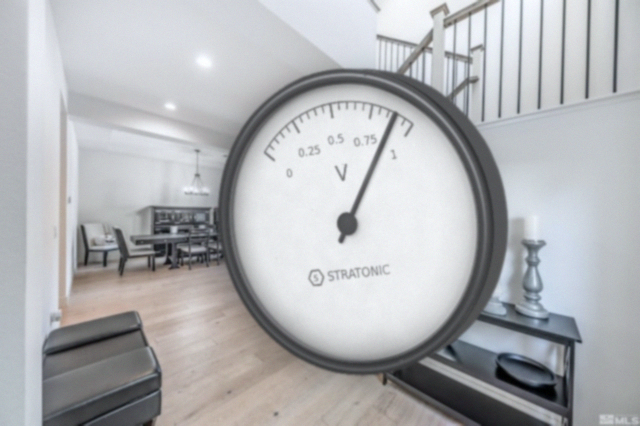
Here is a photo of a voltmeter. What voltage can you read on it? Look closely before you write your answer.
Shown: 0.9 V
